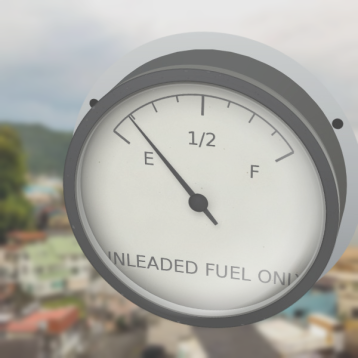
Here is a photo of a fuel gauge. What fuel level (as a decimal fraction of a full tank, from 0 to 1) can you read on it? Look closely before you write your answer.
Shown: 0.125
